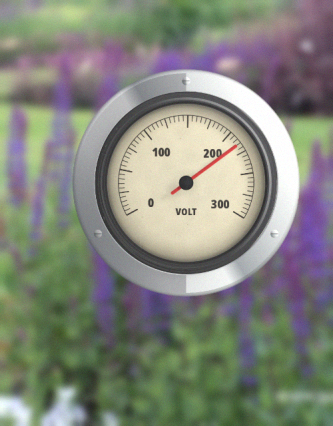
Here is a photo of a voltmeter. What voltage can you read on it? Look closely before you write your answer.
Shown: 215 V
